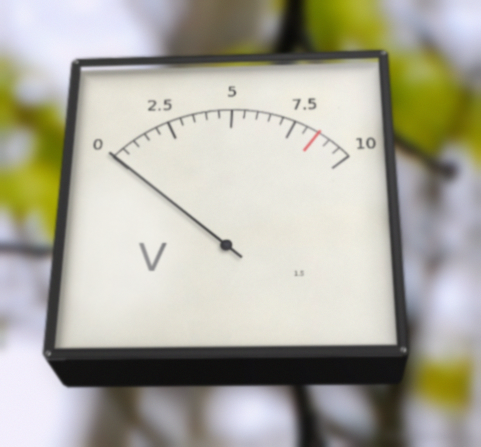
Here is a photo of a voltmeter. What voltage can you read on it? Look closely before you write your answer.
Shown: 0 V
